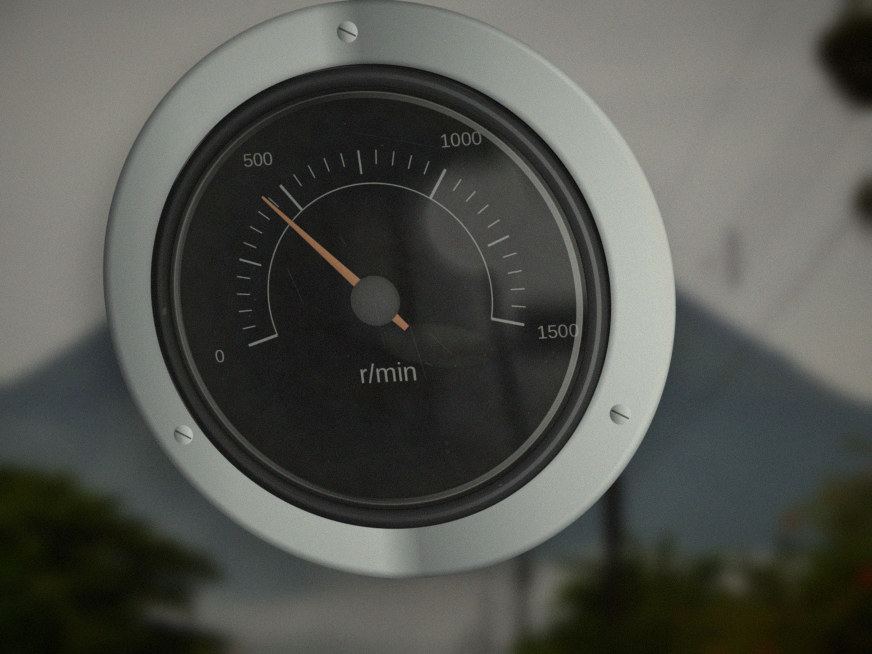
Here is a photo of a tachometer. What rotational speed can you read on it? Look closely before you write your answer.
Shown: 450 rpm
